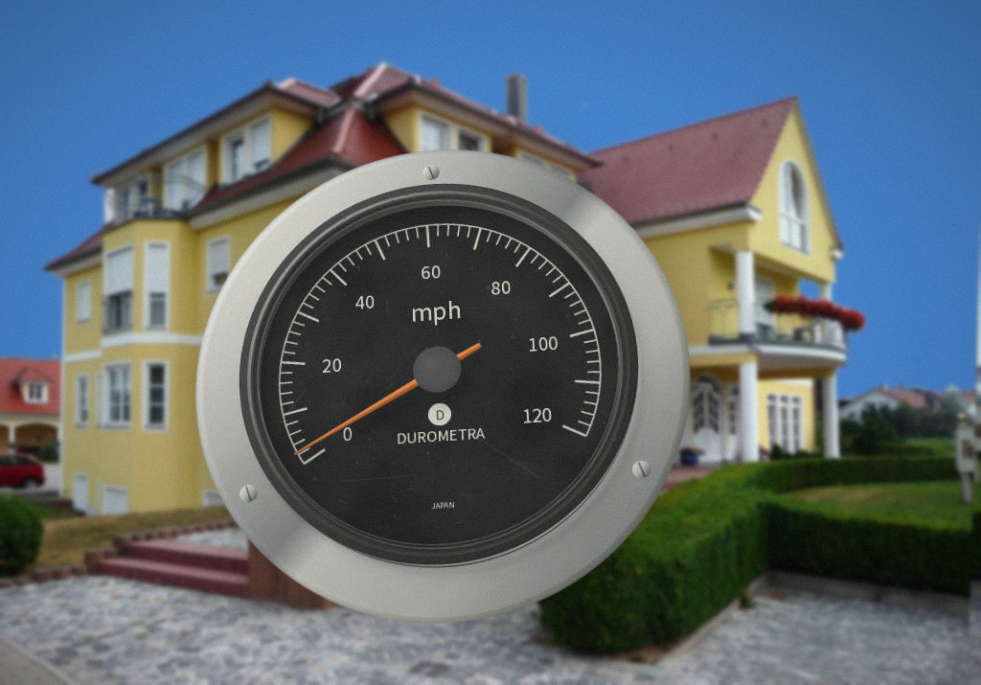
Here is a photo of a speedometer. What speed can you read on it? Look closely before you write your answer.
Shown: 2 mph
